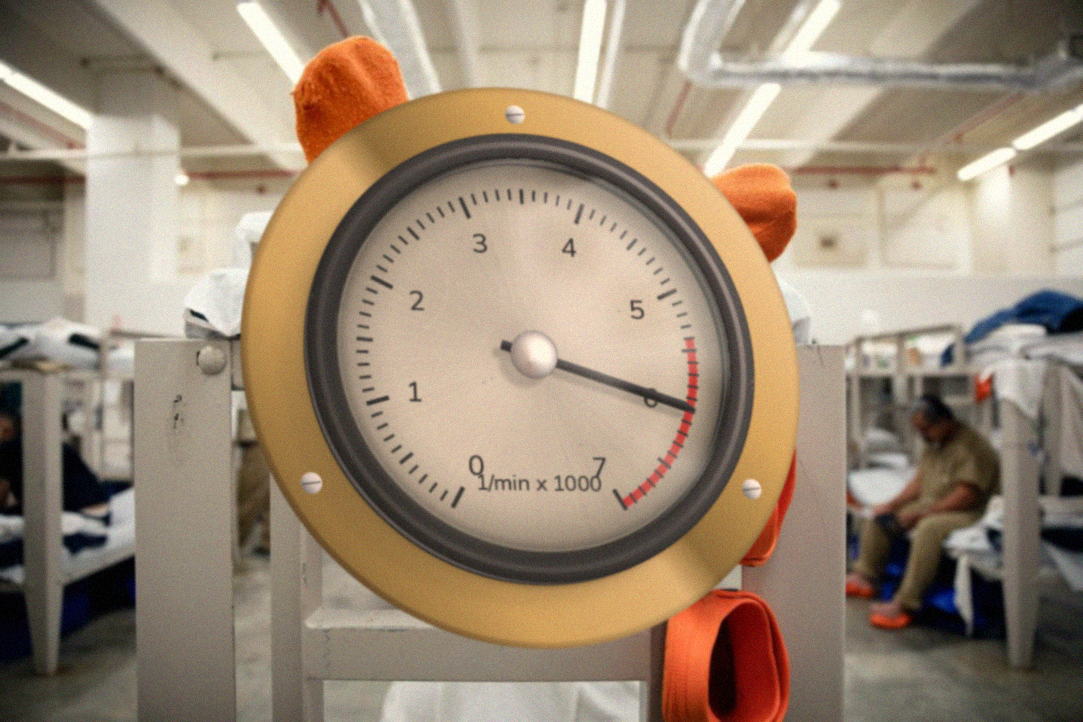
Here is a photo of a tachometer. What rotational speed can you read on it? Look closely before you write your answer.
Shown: 6000 rpm
